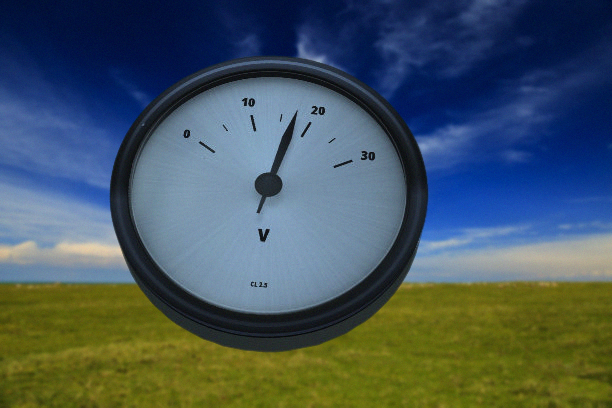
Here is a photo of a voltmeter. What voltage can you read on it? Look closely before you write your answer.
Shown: 17.5 V
